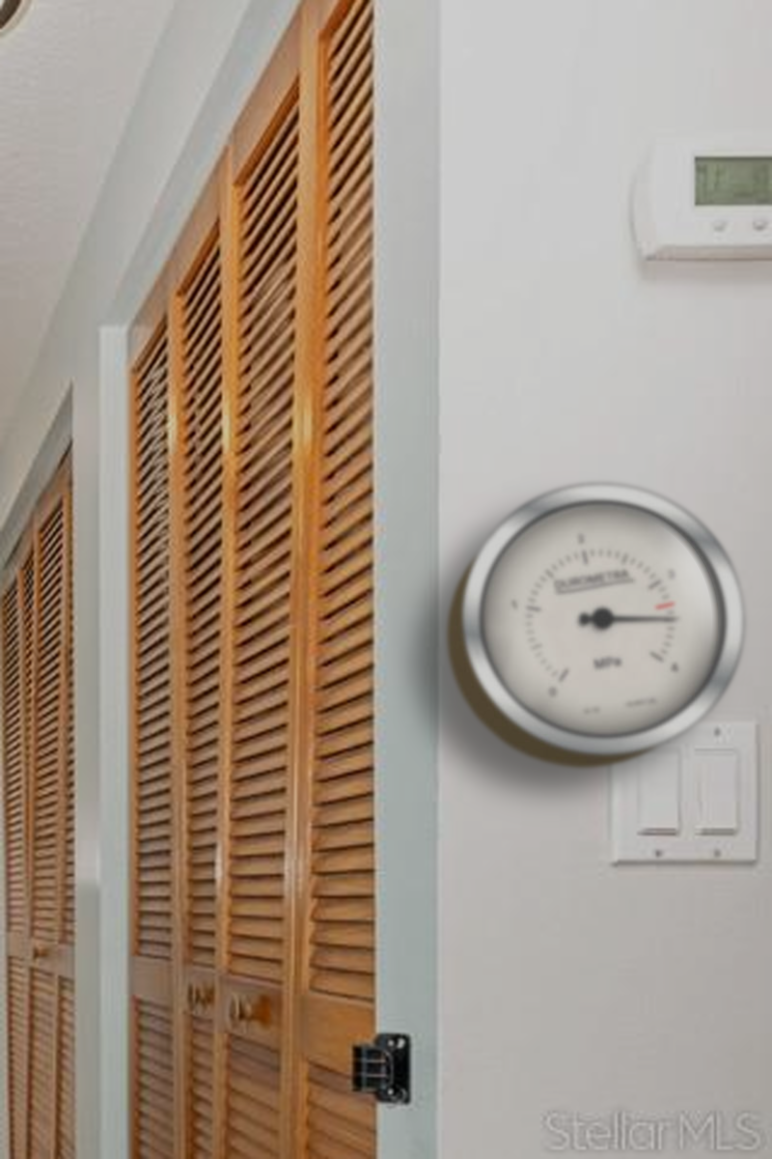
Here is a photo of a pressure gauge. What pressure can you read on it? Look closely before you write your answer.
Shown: 3.5 MPa
